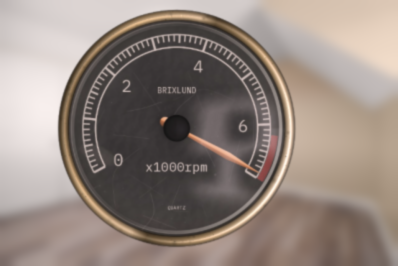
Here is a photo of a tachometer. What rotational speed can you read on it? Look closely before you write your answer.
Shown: 6900 rpm
